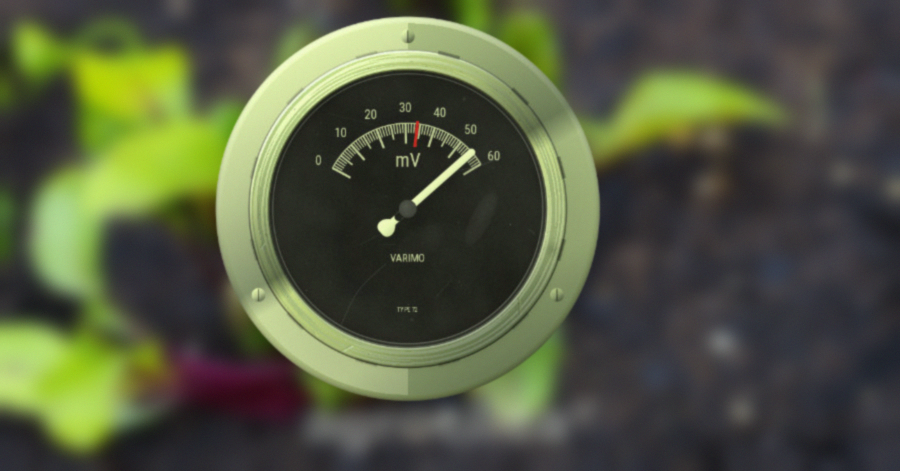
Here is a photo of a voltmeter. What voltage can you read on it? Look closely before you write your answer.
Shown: 55 mV
